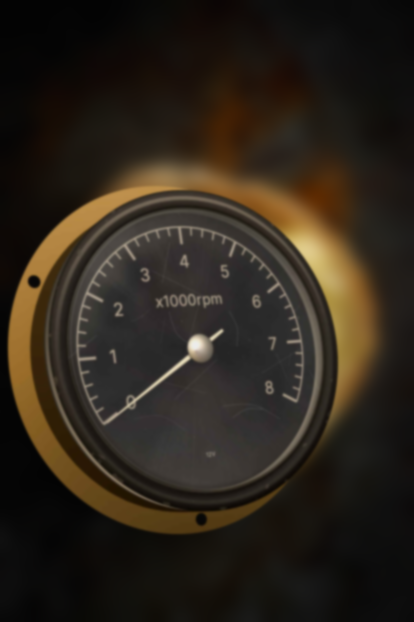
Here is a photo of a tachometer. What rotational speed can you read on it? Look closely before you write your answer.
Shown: 0 rpm
